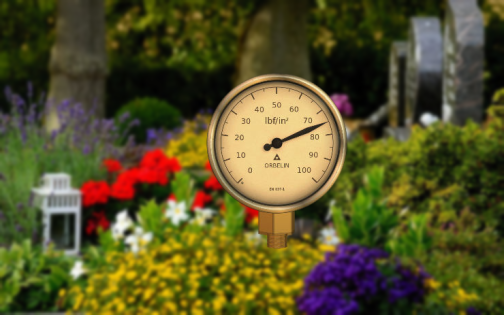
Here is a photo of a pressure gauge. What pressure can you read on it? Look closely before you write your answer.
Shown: 75 psi
